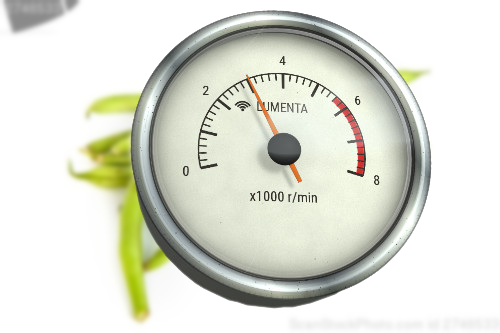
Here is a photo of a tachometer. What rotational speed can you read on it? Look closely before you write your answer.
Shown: 3000 rpm
